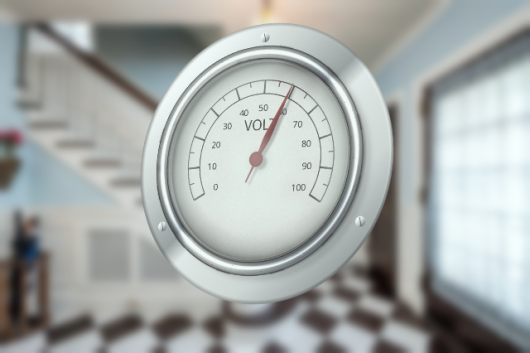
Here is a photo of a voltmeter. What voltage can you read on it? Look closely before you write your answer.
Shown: 60 V
